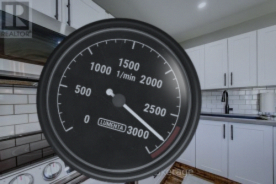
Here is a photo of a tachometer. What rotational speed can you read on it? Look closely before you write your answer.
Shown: 2800 rpm
